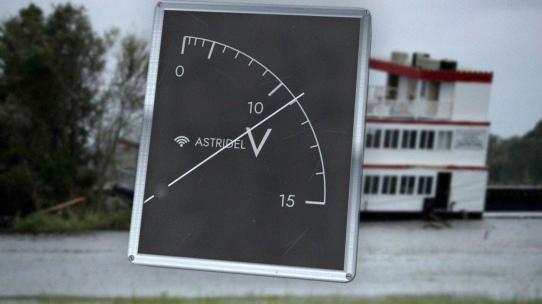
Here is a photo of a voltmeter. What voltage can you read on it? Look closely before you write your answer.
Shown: 11 V
